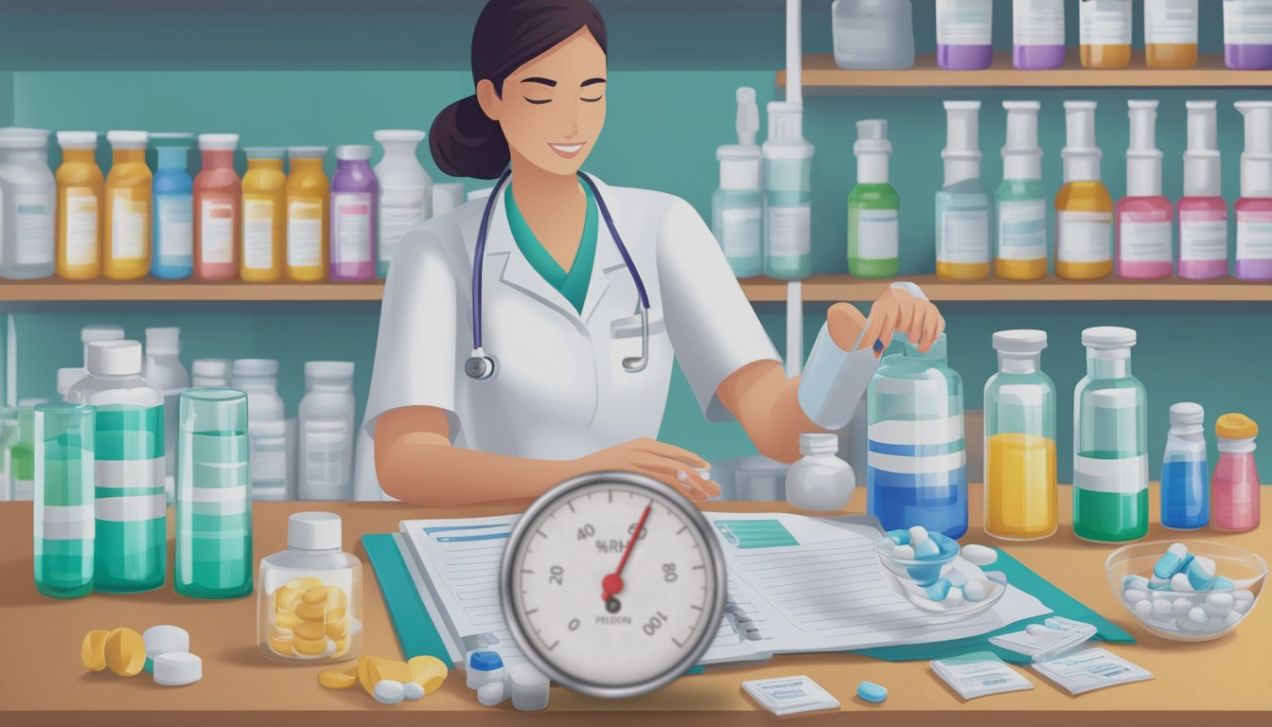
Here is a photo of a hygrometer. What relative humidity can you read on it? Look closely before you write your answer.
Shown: 60 %
